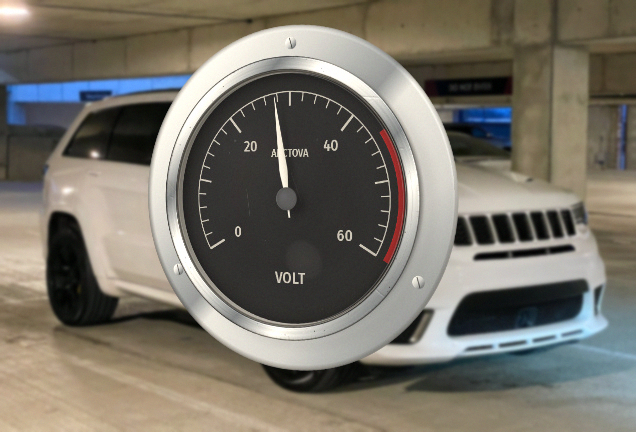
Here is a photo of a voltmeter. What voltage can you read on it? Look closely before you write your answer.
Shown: 28 V
